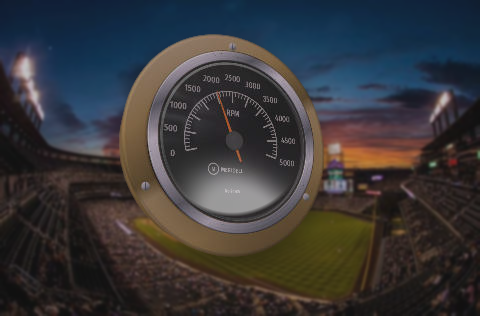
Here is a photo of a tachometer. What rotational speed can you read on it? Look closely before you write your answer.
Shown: 2000 rpm
